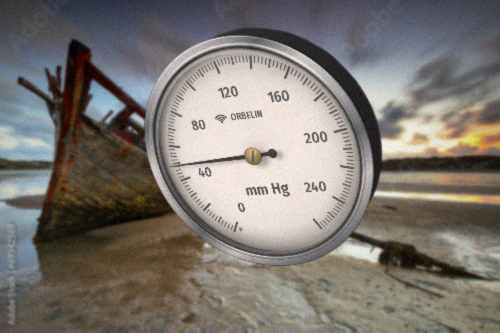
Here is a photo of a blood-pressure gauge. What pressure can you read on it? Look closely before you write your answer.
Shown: 50 mmHg
